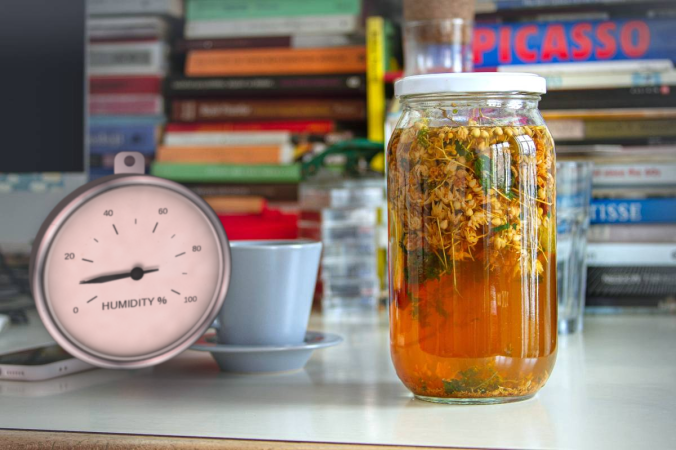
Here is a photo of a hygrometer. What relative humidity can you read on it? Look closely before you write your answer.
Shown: 10 %
